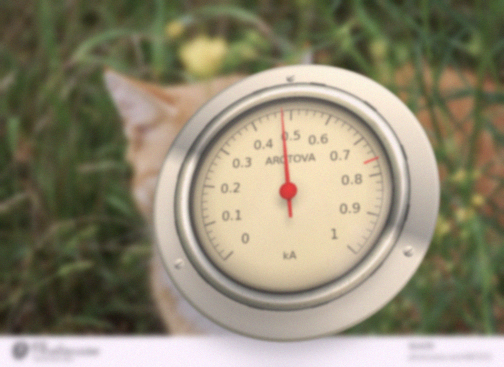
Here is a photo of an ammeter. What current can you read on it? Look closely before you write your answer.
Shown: 0.48 kA
